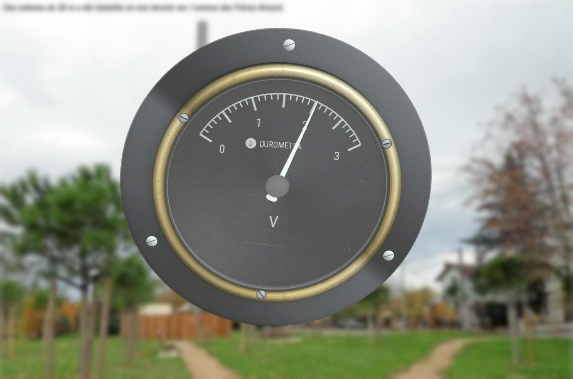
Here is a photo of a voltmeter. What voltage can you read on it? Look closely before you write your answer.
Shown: 2 V
